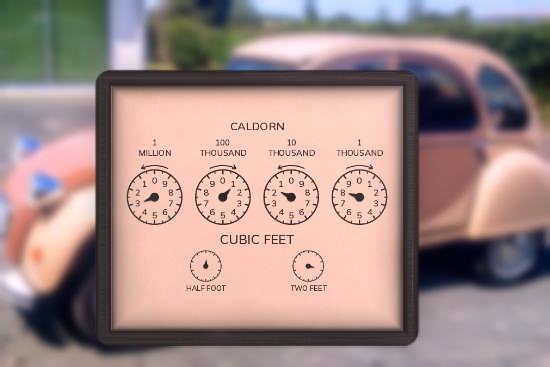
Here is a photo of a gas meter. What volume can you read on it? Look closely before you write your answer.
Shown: 311800 ft³
